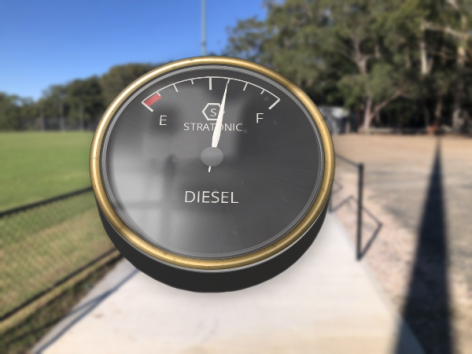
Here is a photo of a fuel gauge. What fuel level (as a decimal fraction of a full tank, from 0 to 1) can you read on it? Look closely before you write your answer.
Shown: 0.625
